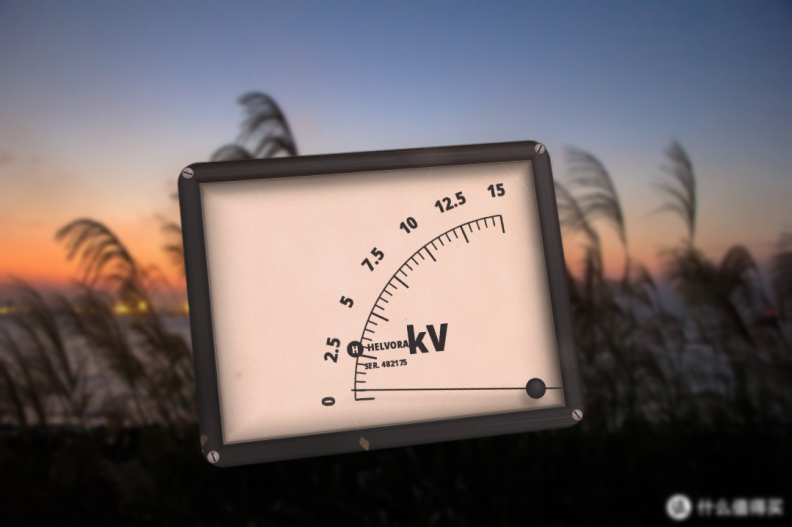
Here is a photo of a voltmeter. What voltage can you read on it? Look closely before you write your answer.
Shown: 0.5 kV
